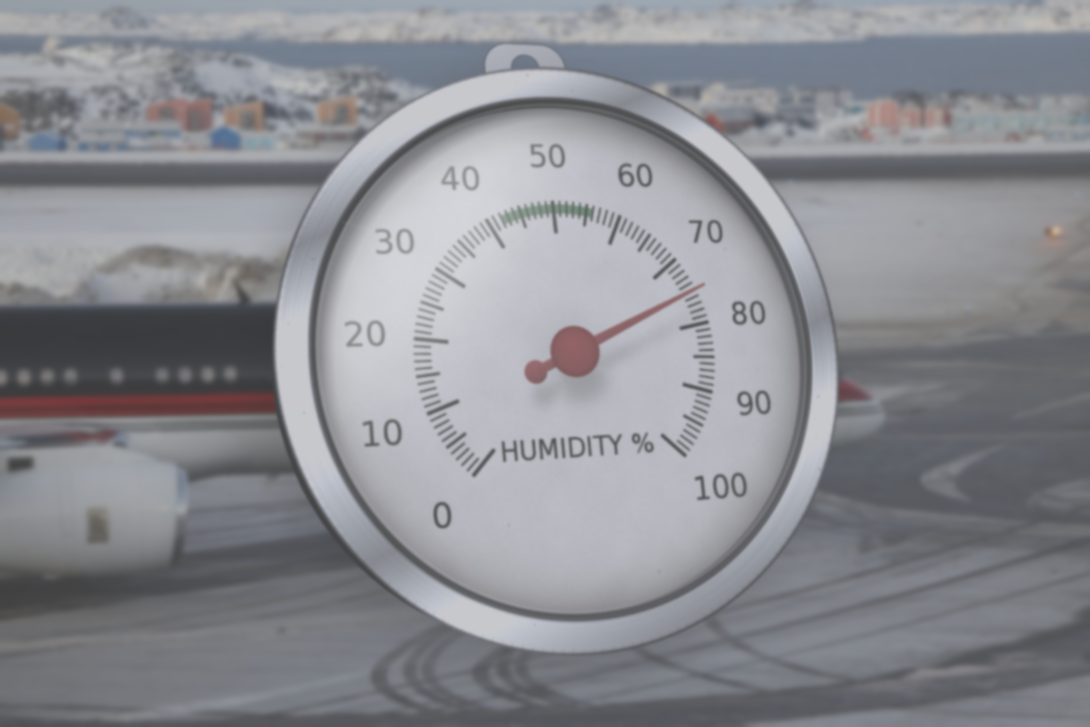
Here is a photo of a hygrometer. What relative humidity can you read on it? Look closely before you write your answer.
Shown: 75 %
